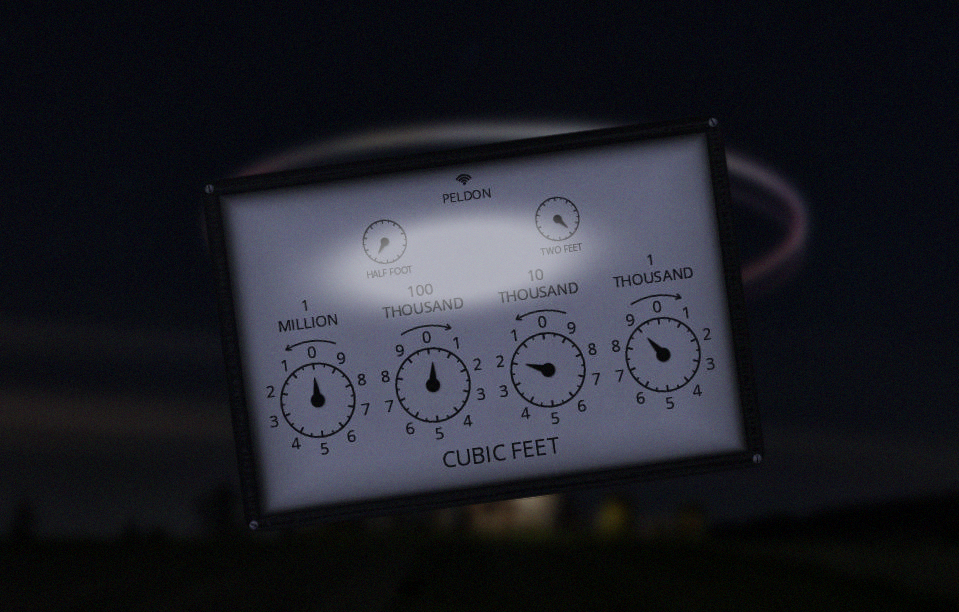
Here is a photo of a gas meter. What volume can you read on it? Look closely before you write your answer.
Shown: 1900 ft³
